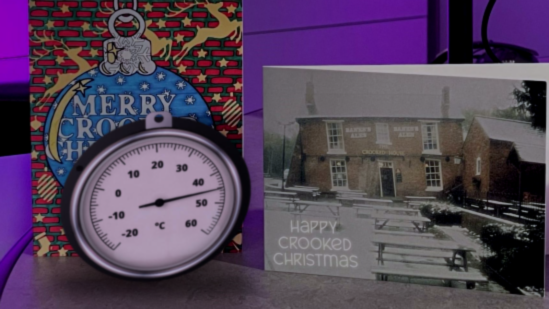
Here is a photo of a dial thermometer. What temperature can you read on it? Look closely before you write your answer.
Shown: 45 °C
